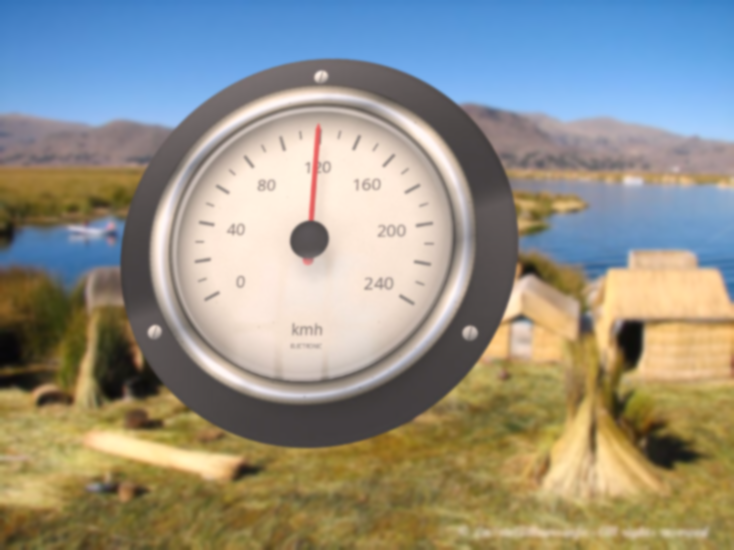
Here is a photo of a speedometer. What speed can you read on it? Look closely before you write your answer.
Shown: 120 km/h
